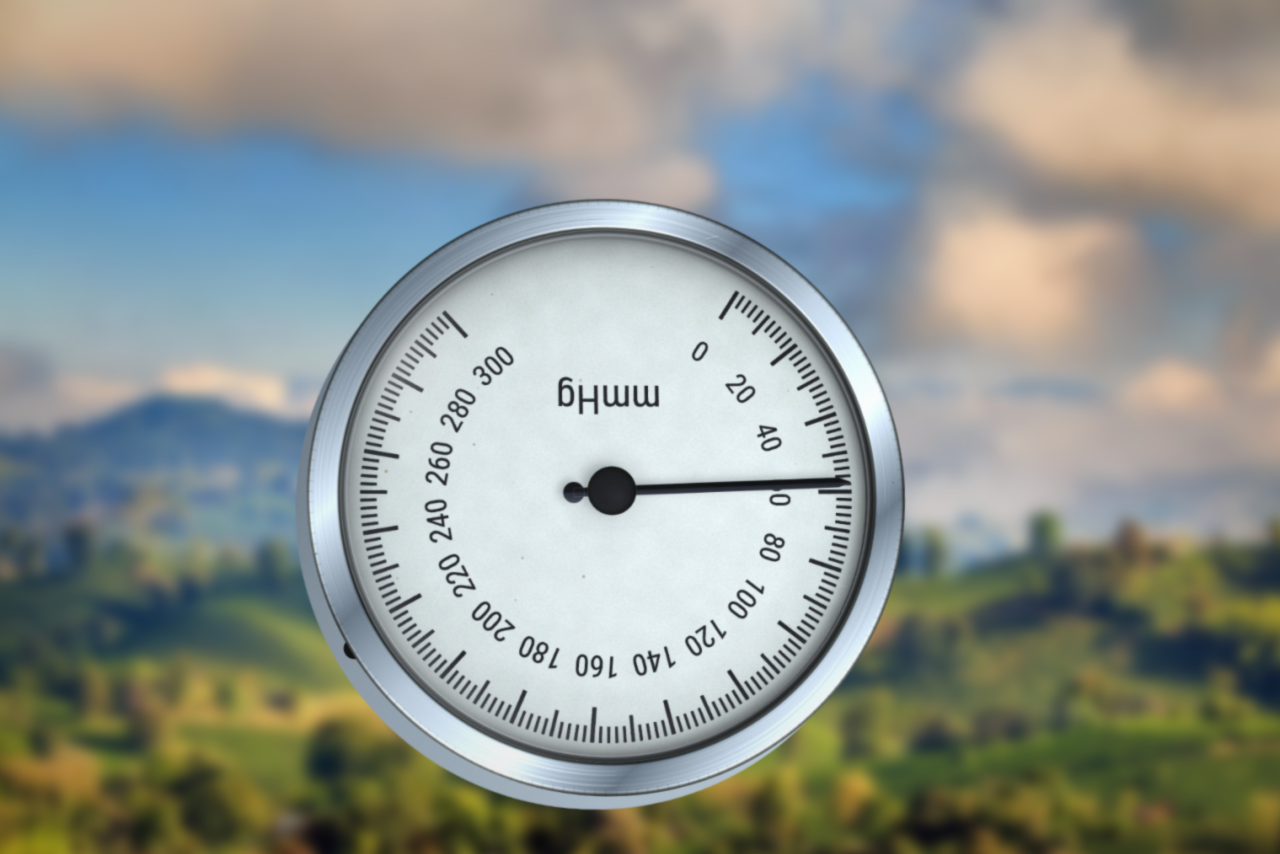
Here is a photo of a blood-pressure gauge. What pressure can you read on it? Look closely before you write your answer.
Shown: 58 mmHg
